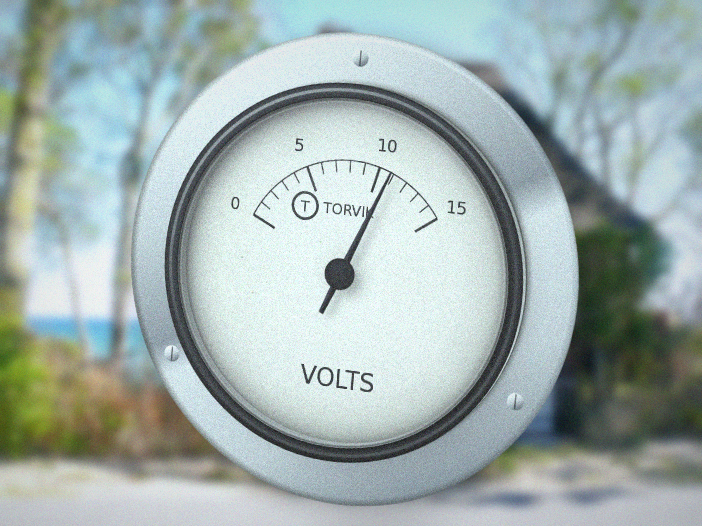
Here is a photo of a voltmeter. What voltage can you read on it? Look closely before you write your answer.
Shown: 11 V
